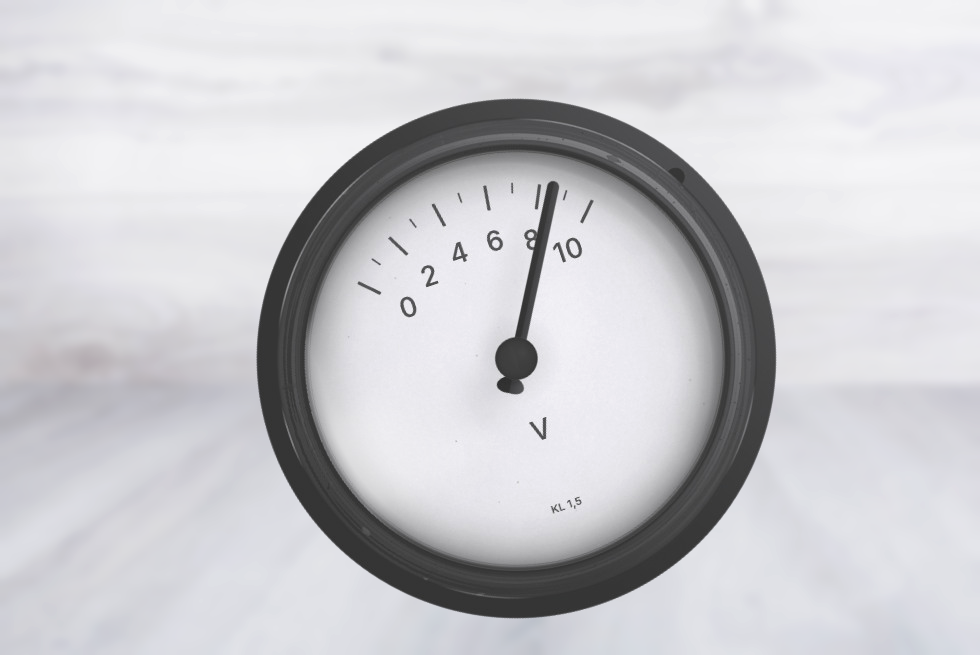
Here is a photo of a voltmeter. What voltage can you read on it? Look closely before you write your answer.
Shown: 8.5 V
